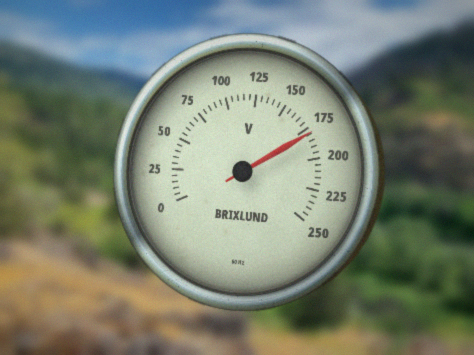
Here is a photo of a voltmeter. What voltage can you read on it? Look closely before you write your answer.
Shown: 180 V
